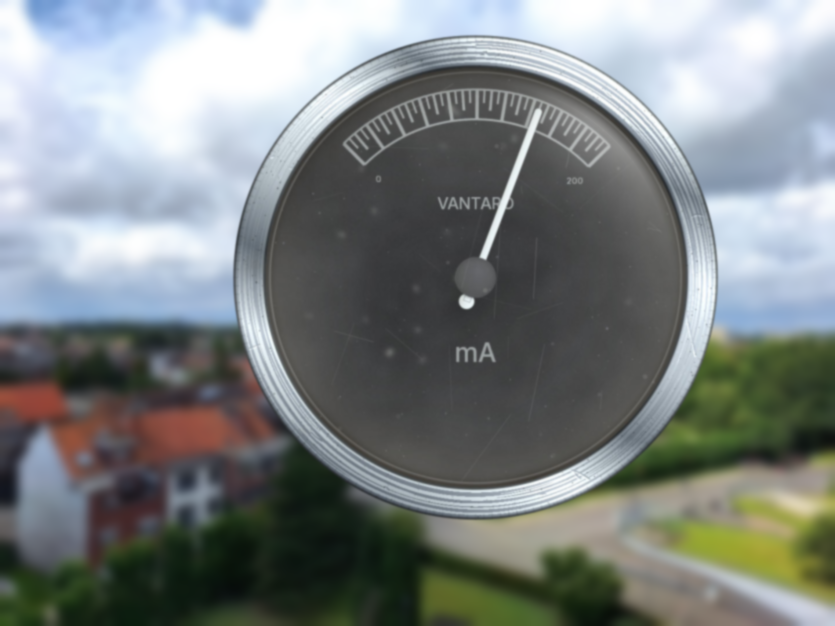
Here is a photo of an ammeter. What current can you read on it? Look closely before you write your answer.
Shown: 145 mA
